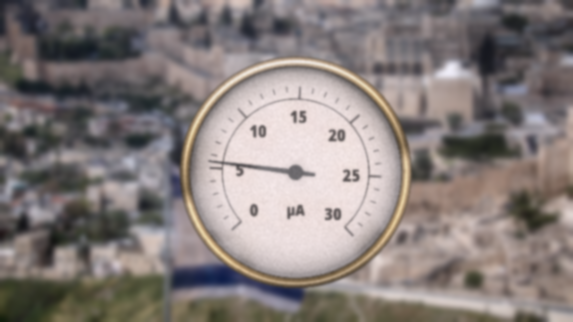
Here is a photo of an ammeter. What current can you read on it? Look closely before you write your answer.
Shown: 5.5 µA
